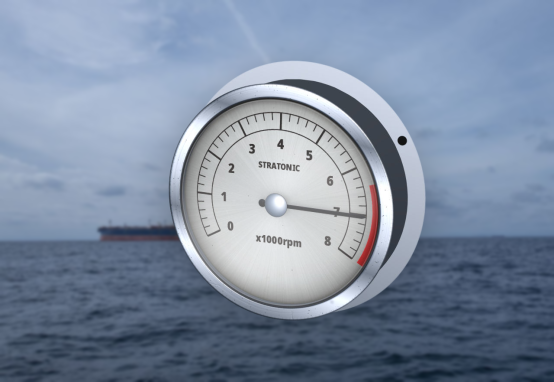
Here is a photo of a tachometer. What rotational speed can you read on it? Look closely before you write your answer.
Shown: 7000 rpm
